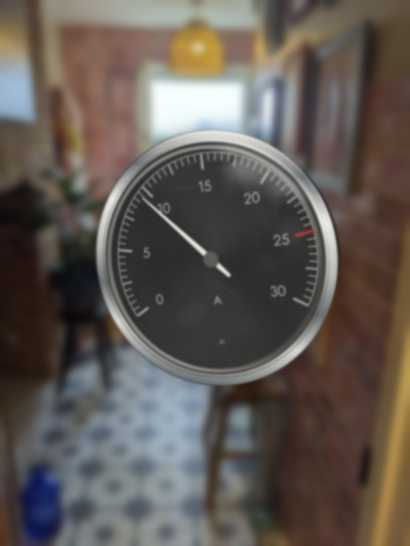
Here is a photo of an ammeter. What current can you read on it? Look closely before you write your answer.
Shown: 9.5 A
